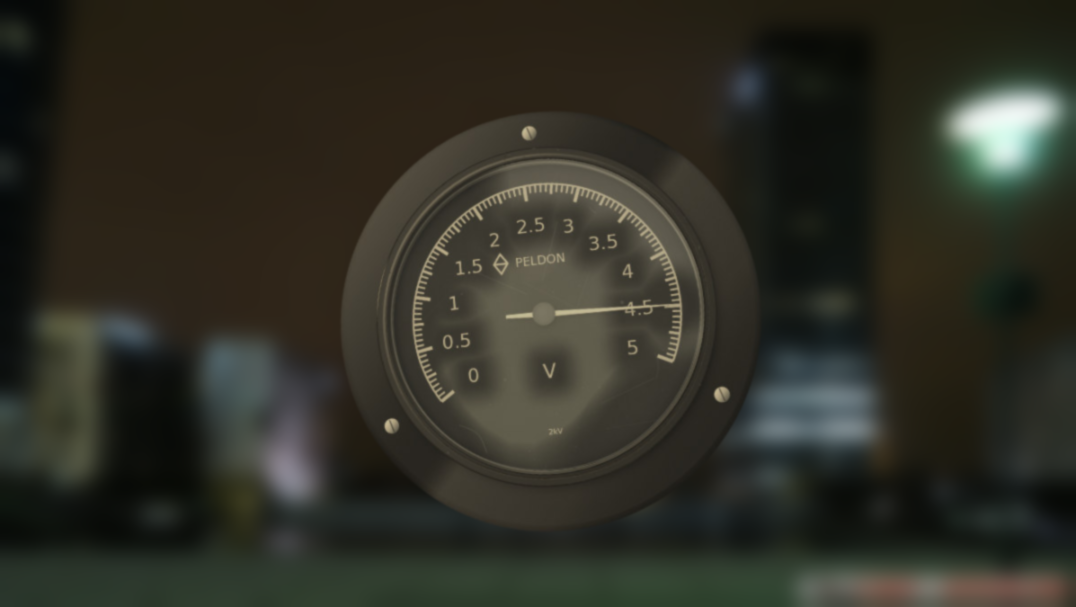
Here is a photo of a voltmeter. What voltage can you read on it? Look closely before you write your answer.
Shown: 4.5 V
